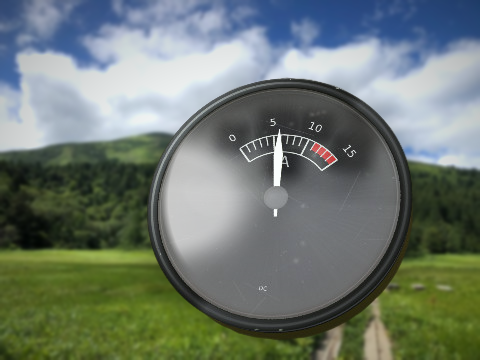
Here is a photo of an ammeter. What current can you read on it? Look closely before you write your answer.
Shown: 6 A
